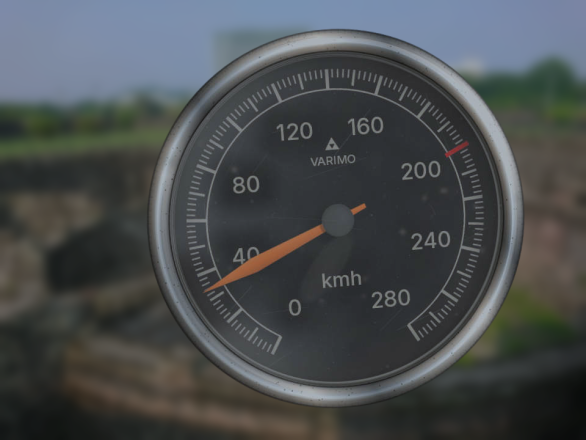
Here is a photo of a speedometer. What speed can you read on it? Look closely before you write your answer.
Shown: 34 km/h
